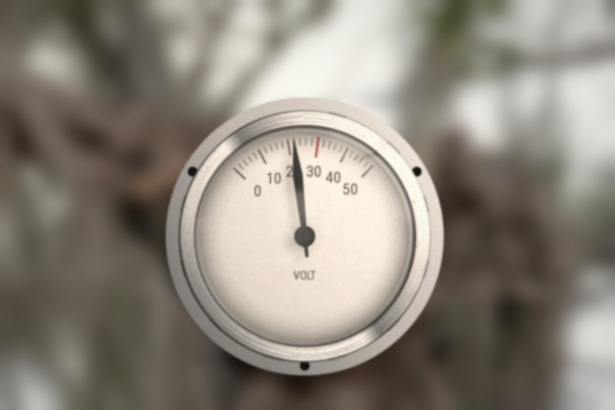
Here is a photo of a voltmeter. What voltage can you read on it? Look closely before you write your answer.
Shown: 22 V
